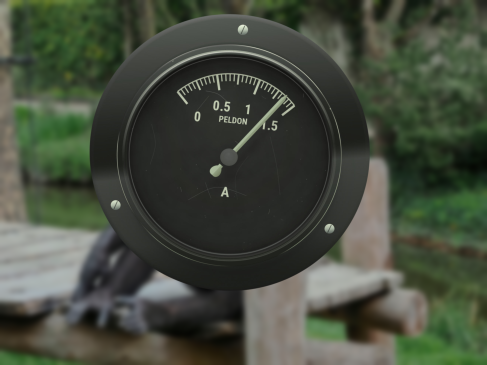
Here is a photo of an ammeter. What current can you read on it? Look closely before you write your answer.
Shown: 1.35 A
